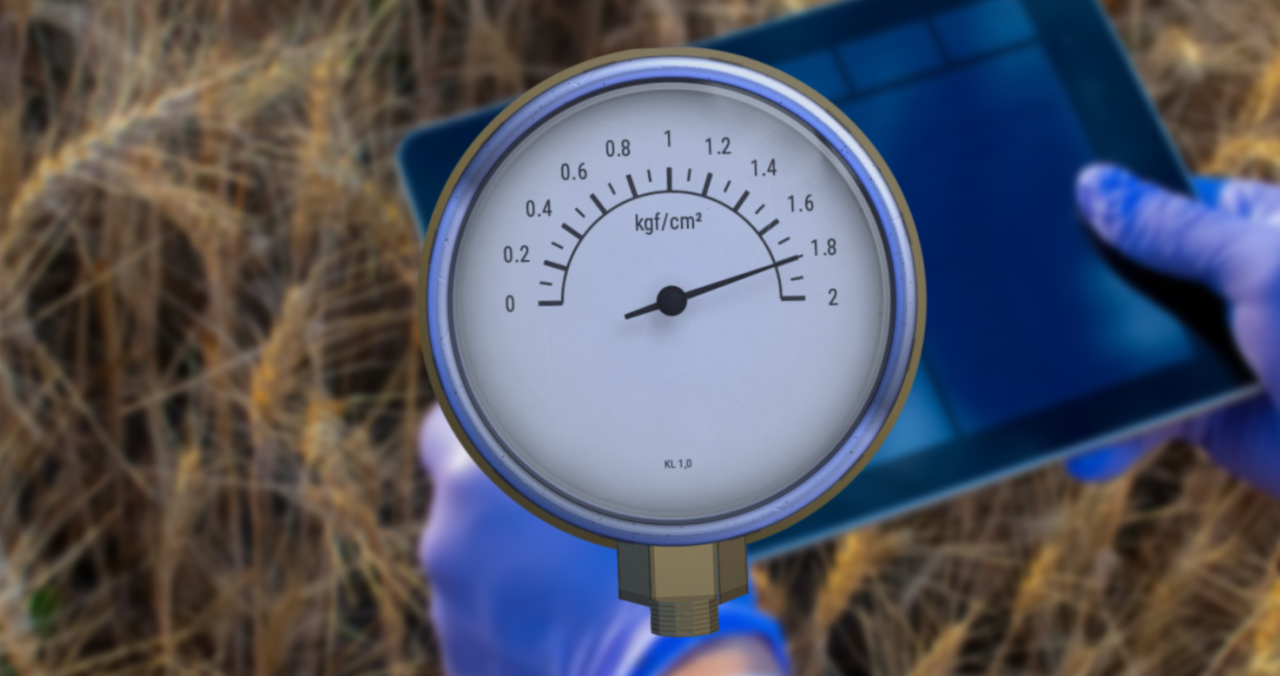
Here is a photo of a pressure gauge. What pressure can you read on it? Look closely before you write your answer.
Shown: 1.8 kg/cm²
